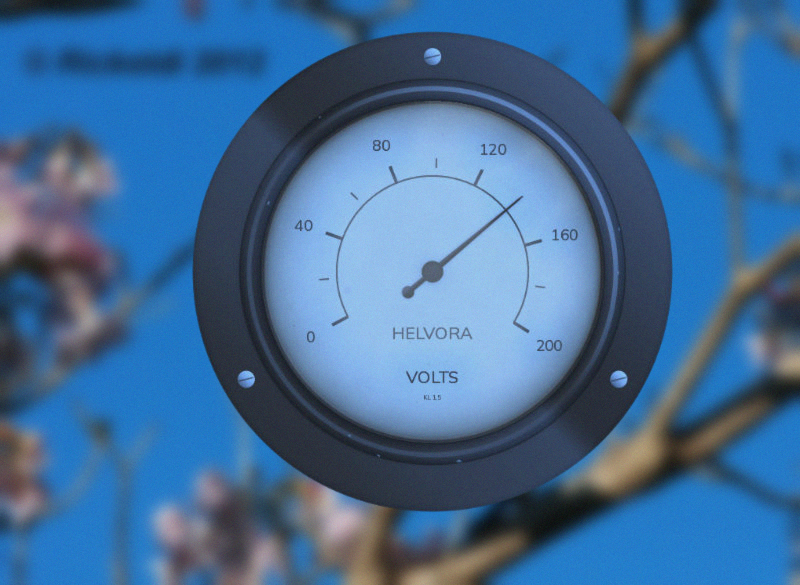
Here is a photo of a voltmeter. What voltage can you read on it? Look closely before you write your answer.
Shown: 140 V
